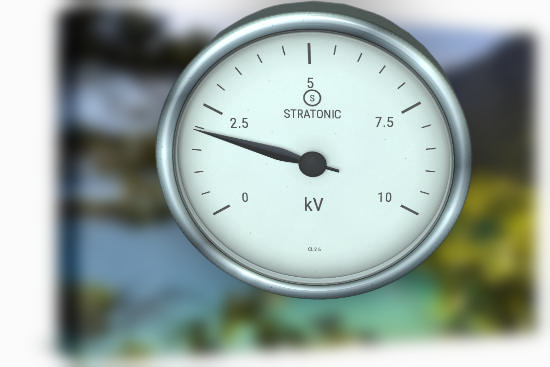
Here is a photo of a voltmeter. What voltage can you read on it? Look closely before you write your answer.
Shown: 2 kV
